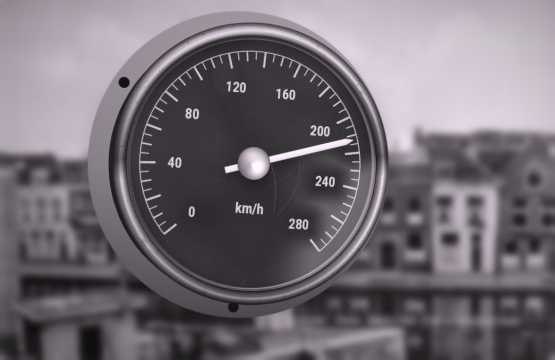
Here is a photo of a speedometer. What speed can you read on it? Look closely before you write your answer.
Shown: 212.5 km/h
